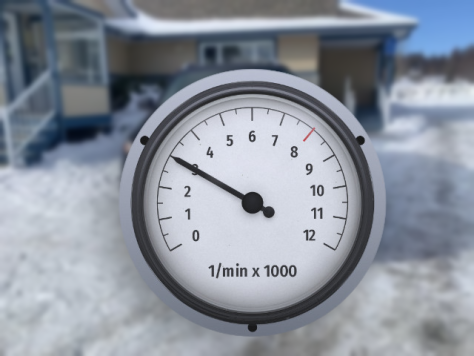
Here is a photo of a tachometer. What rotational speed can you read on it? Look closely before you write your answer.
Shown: 3000 rpm
